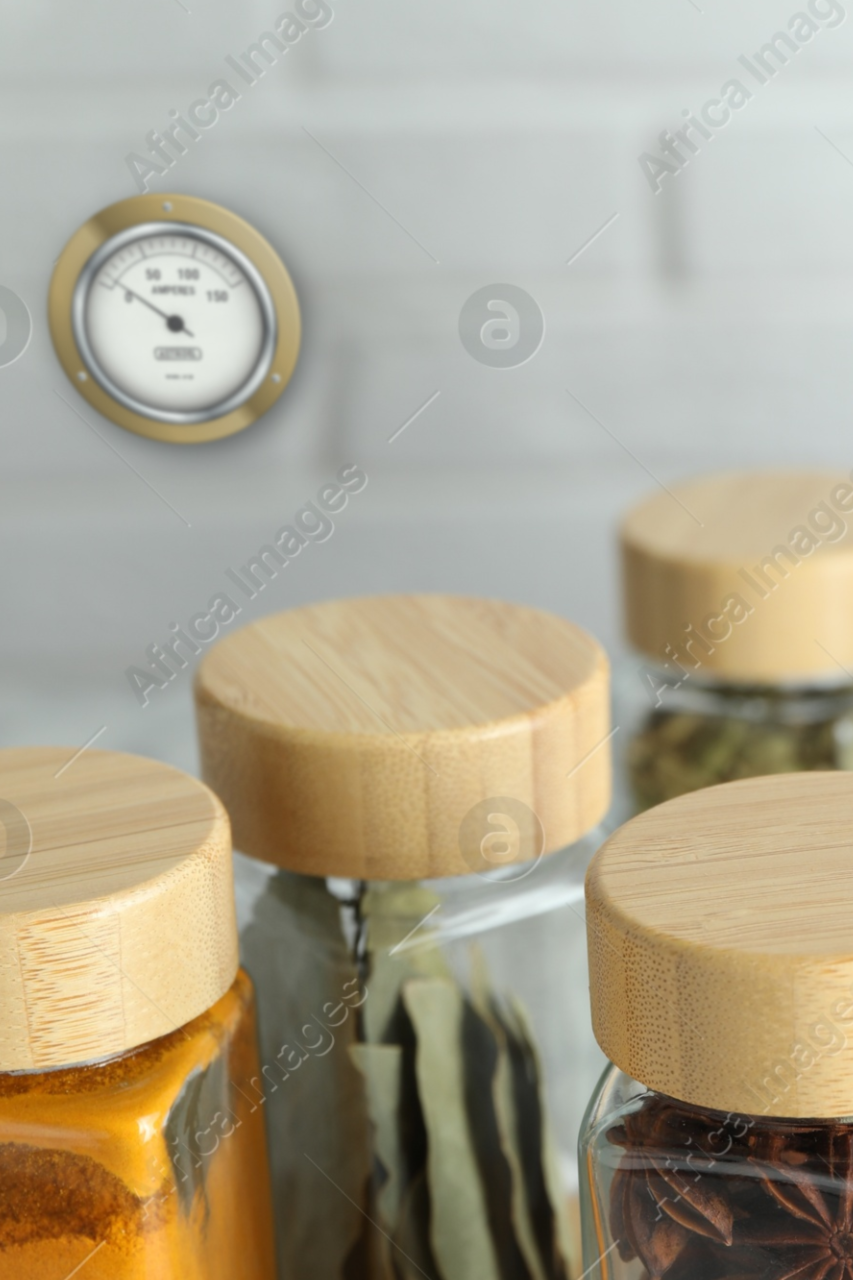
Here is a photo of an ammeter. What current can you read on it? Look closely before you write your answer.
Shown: 10 A
